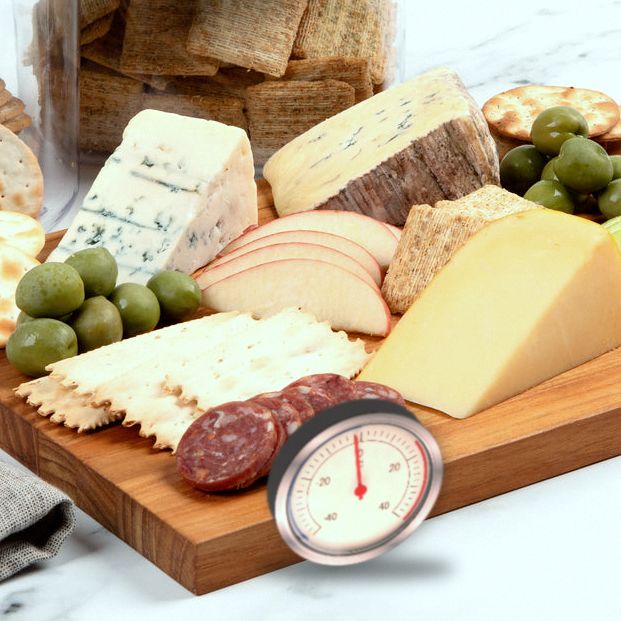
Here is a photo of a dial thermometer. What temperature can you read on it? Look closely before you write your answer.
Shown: -2 °C
